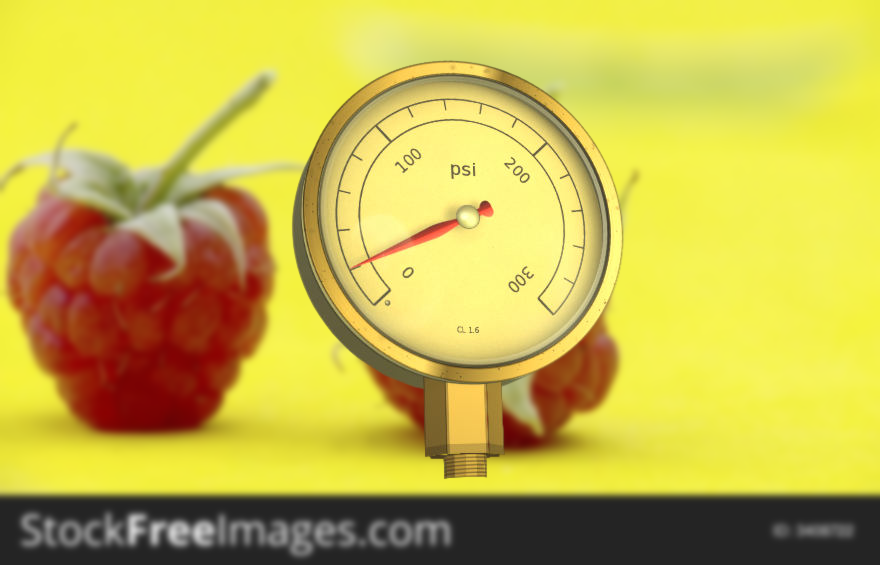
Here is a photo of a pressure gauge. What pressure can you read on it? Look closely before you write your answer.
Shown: 20 psi
